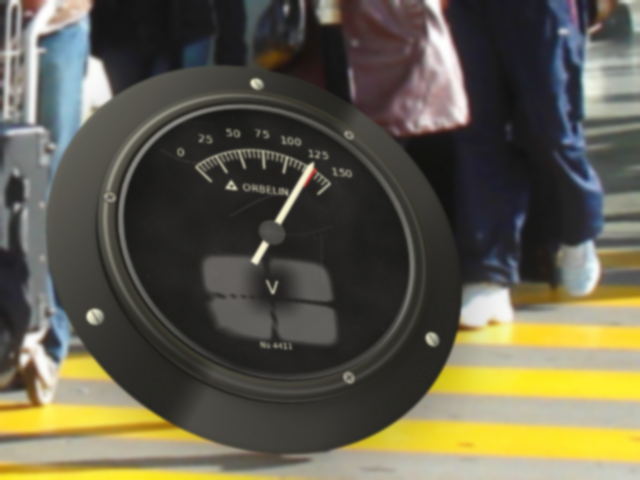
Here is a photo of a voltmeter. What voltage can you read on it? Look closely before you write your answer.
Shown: 125 V
